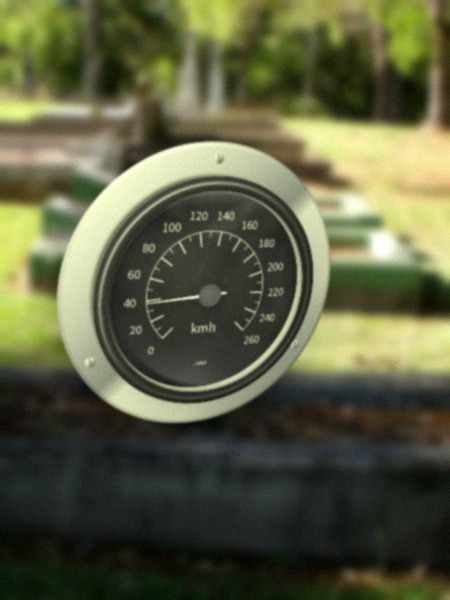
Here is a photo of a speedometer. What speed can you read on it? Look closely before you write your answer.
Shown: 40 km/h
